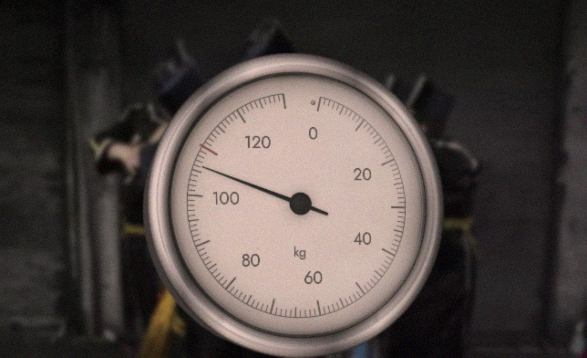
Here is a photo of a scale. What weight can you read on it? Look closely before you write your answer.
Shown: 106 kg
